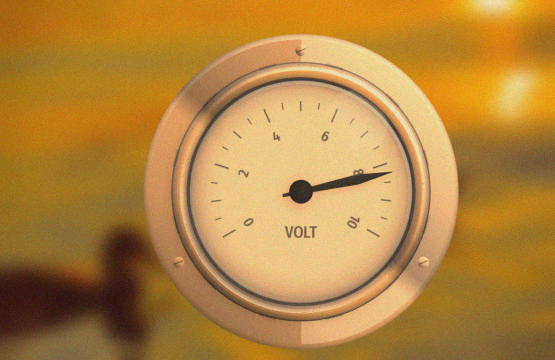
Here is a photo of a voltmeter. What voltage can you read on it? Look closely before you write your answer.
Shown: 8.25 V
